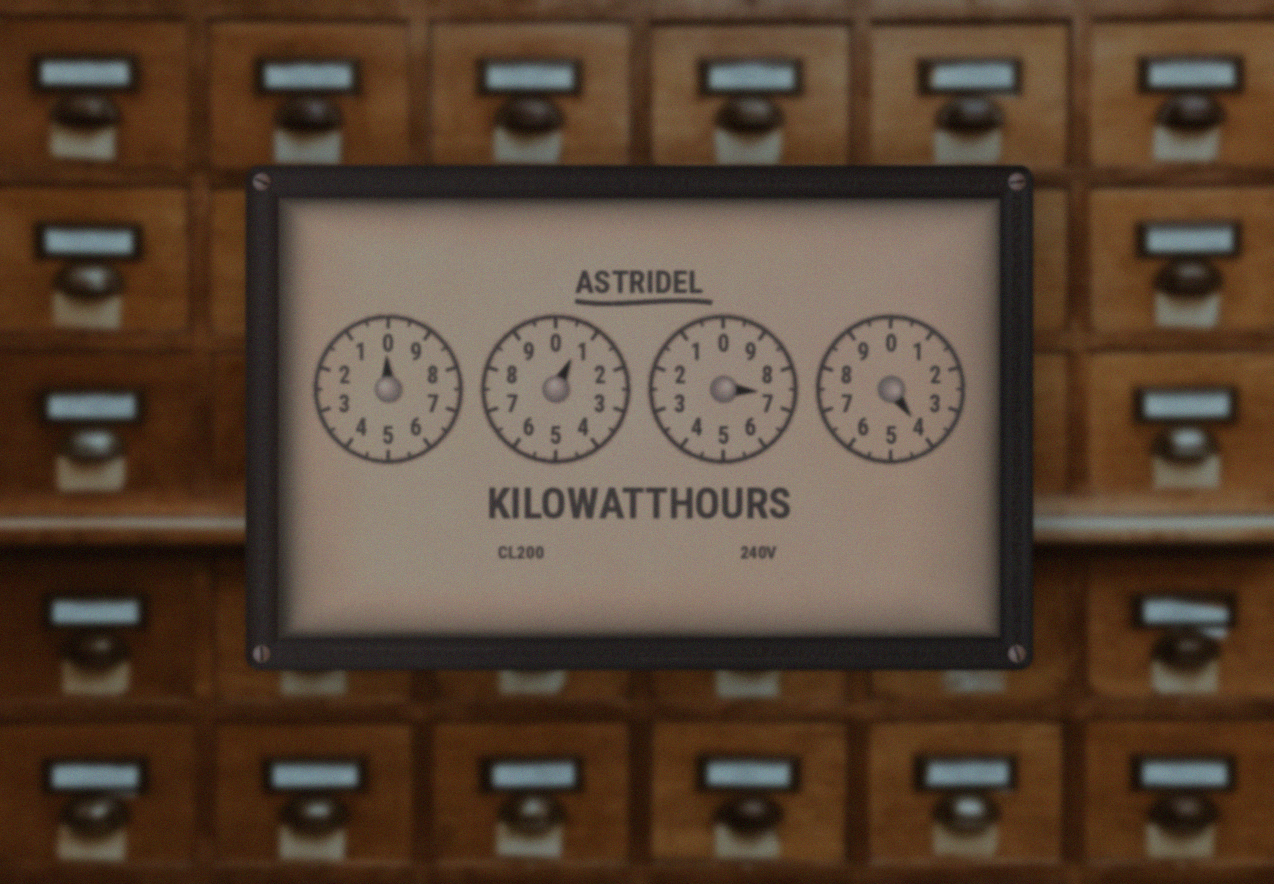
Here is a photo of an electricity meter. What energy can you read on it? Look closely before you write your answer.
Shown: 74 kWh
